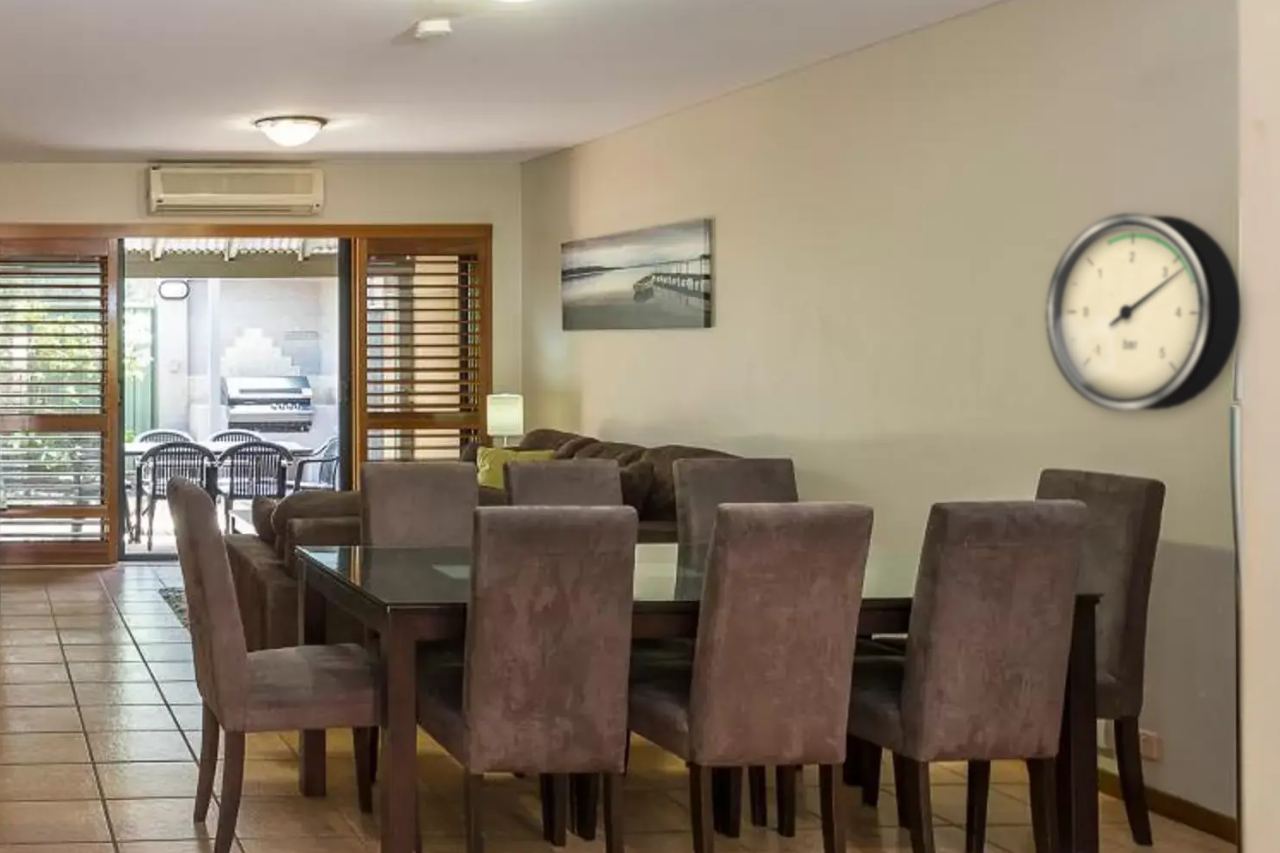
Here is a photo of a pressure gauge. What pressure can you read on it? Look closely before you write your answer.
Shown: 3.25 bar
